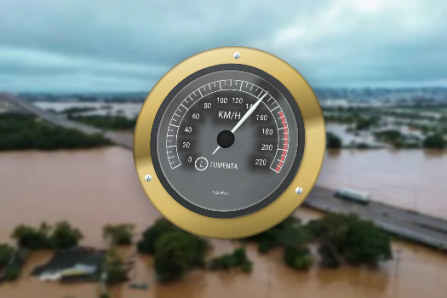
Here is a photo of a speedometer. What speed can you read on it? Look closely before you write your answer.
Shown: 145 km/h
